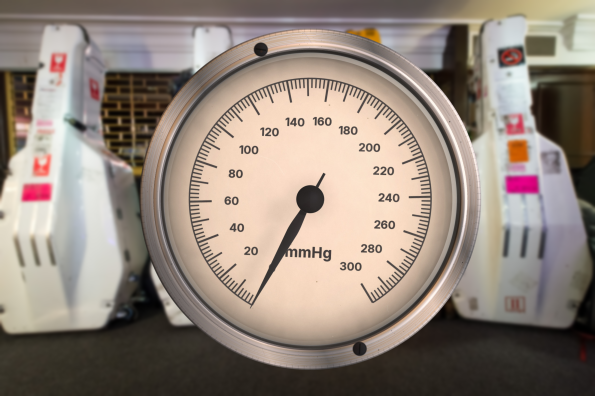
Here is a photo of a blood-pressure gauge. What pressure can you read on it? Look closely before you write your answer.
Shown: 0 mmHg
